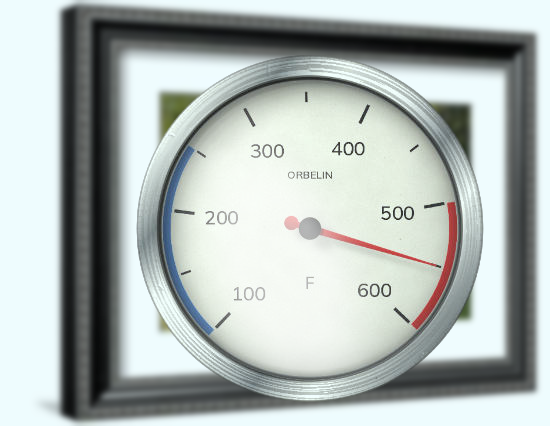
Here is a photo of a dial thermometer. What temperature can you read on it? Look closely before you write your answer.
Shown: 550 °F
